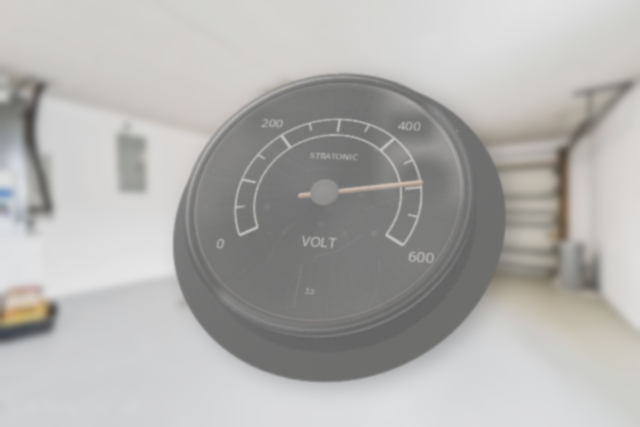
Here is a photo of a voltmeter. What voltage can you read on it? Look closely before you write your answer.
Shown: 500 V
